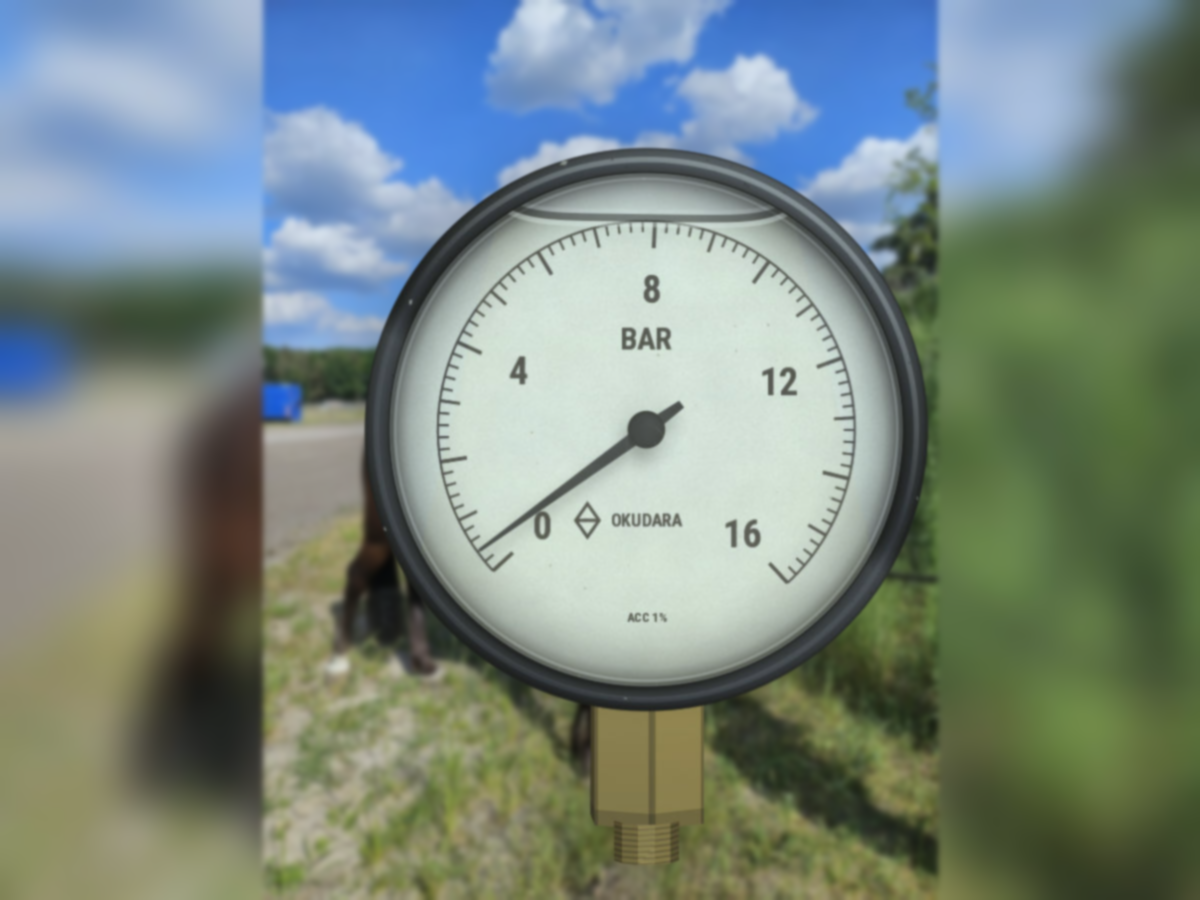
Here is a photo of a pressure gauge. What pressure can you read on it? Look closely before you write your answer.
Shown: 0.4 bar
